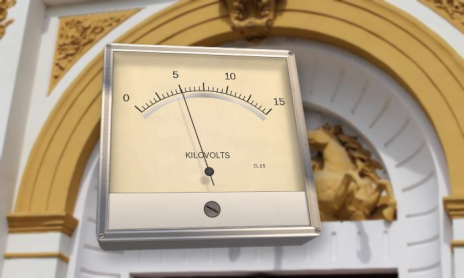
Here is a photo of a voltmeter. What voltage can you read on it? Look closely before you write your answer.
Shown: 5 kV
